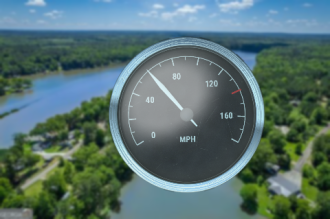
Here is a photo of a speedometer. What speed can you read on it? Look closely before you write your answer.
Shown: 60 mph
